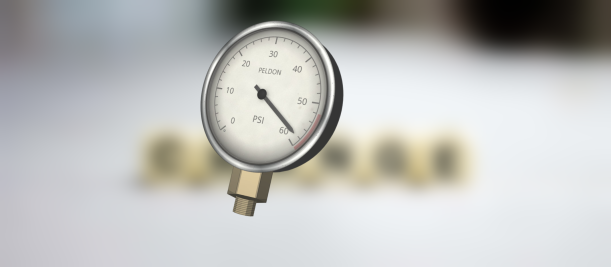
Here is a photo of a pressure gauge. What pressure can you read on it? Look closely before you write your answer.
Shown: 58 psi
